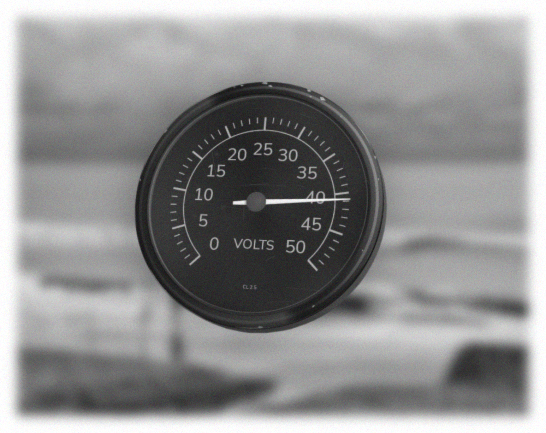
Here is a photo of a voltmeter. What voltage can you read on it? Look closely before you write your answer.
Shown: 41 V
